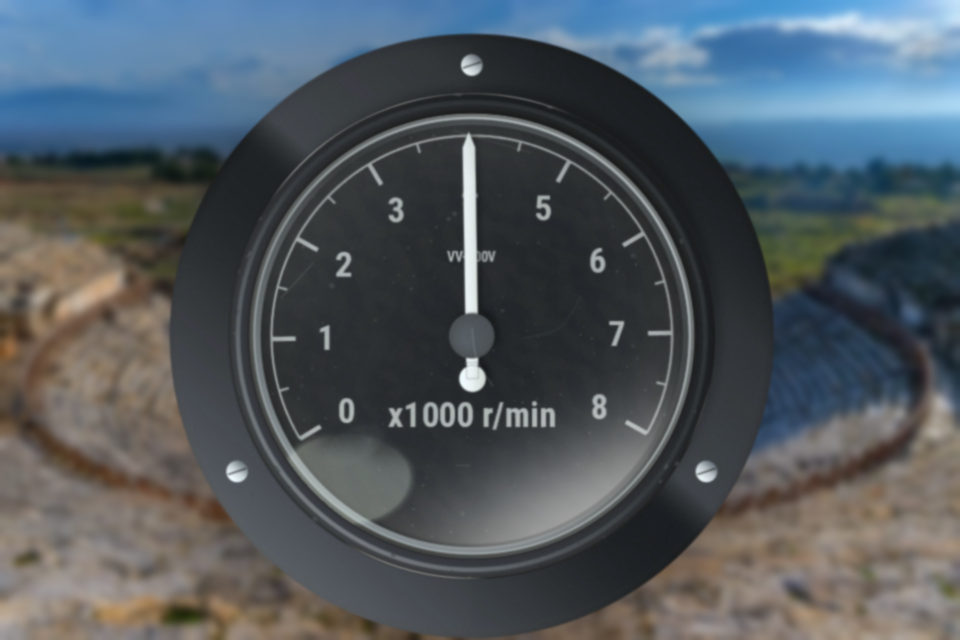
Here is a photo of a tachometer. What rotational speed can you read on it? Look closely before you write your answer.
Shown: 4000 rpm
